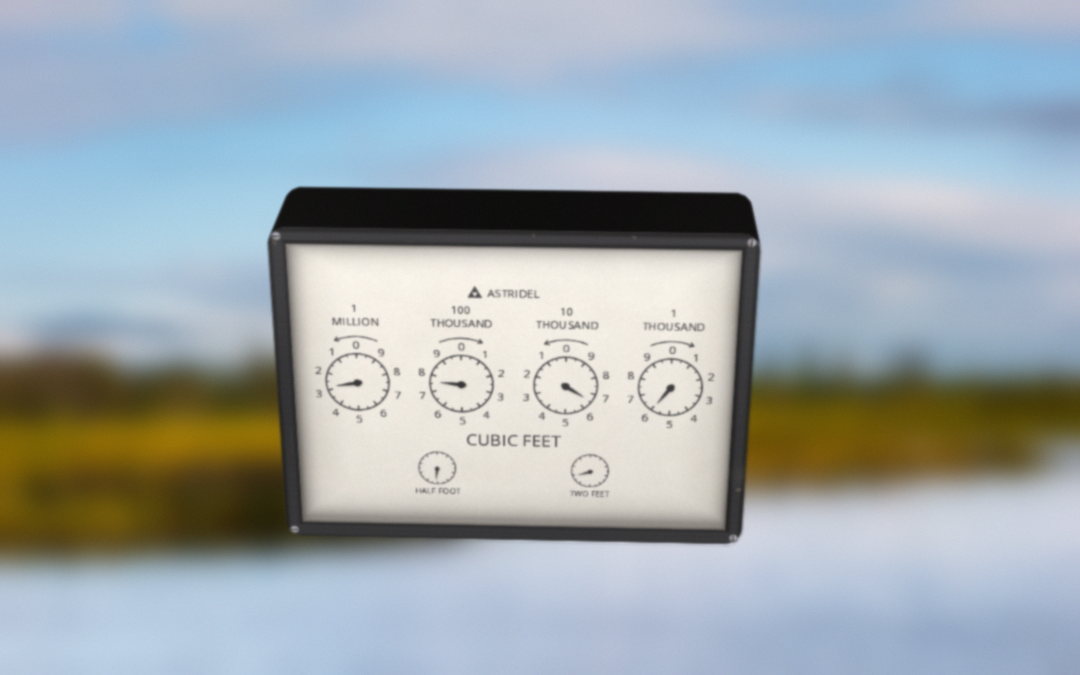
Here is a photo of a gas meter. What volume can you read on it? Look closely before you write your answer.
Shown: 276600 ft³
